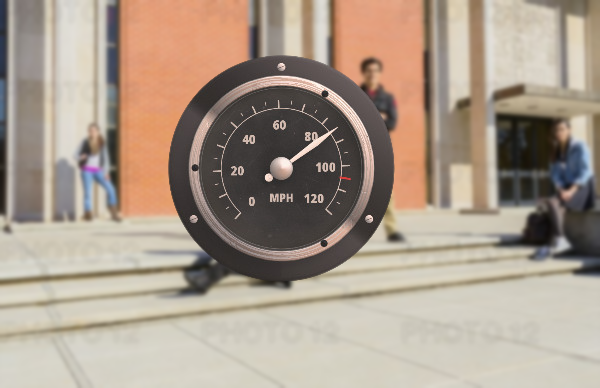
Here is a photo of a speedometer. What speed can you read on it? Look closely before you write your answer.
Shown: 85 mph
